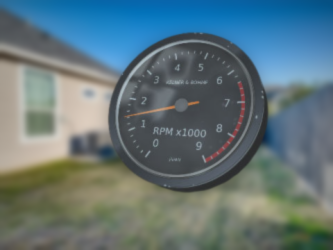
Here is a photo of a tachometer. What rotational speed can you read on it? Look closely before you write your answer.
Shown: 1400 rpm
